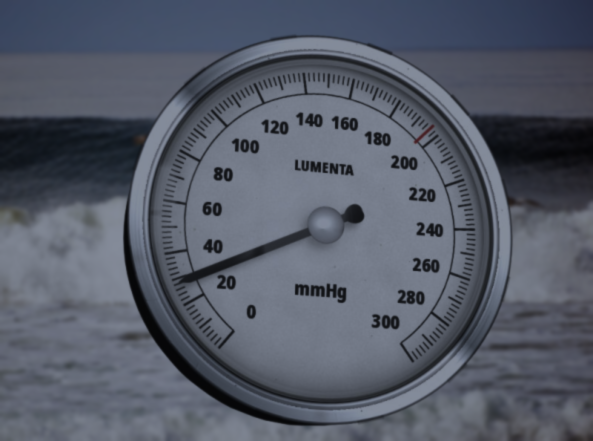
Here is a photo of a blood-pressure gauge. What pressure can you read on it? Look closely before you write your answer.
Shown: 28 mmHg
